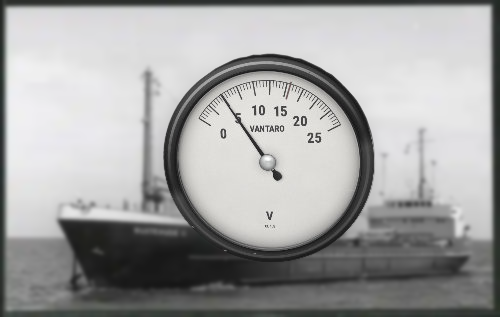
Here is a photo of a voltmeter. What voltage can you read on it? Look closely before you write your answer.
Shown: 5 V
